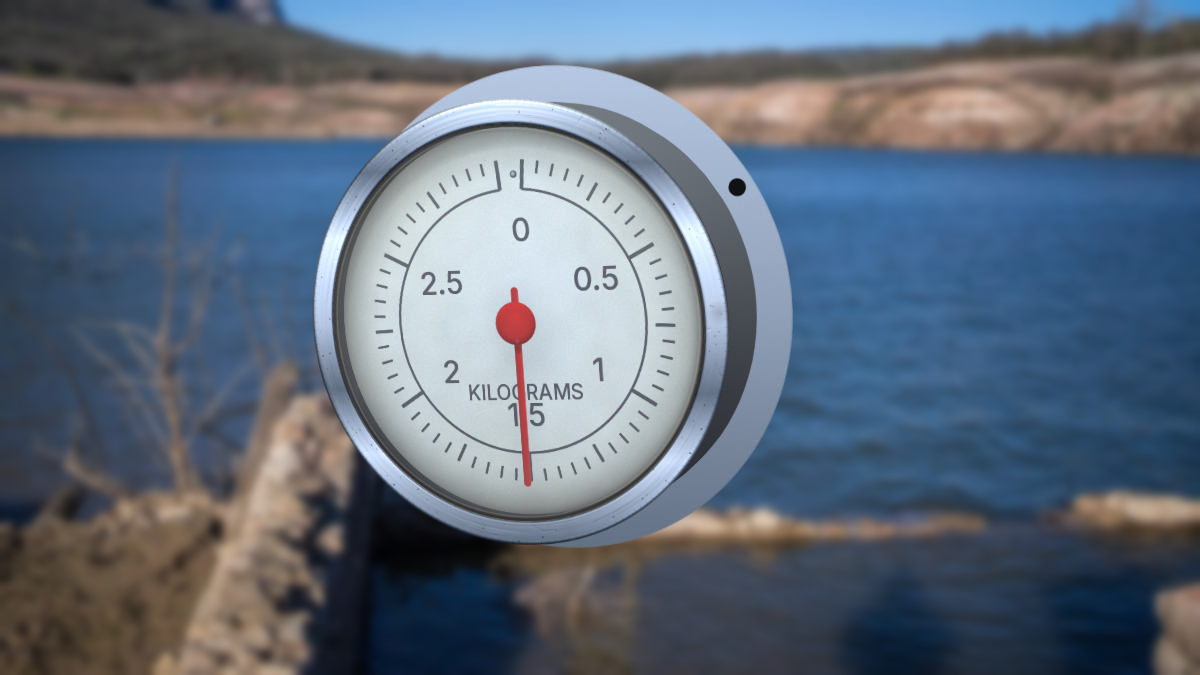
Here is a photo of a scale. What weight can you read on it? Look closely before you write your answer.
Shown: 1.5 kg
